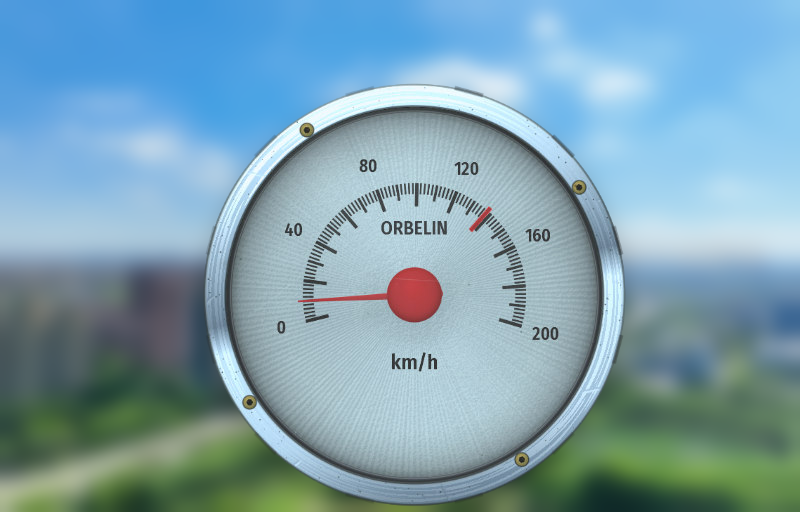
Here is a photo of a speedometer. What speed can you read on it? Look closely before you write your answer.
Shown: 10 km/h
